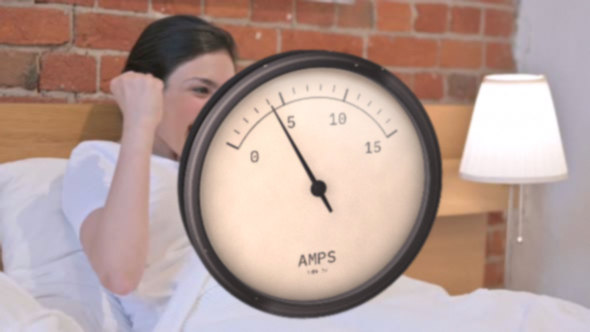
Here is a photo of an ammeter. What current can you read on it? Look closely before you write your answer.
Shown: 4 A
